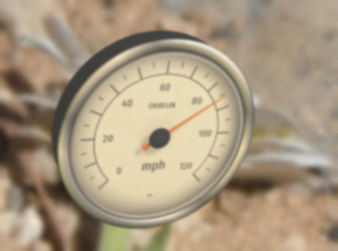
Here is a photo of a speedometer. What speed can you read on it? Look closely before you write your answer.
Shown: 85 mph
